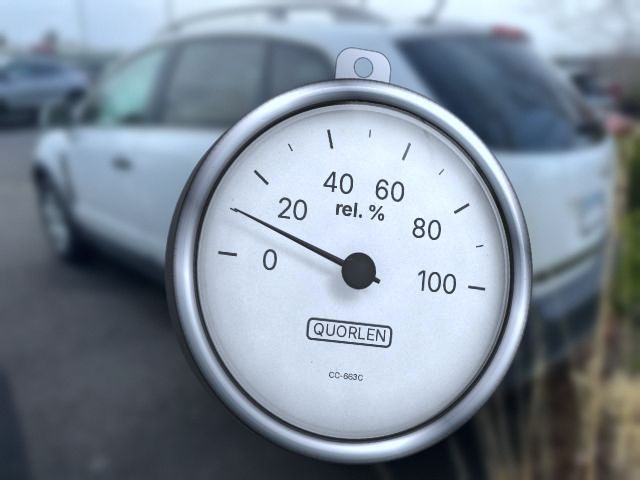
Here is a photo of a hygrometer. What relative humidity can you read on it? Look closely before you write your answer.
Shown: 10 %
